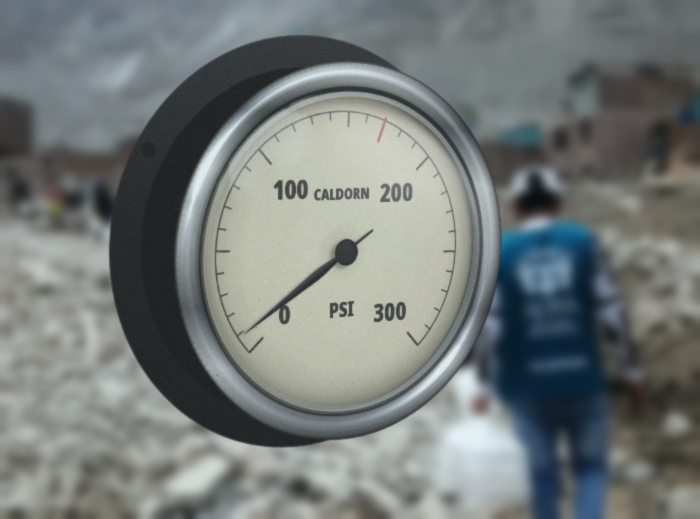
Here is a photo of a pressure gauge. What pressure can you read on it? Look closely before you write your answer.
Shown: 10 psi
